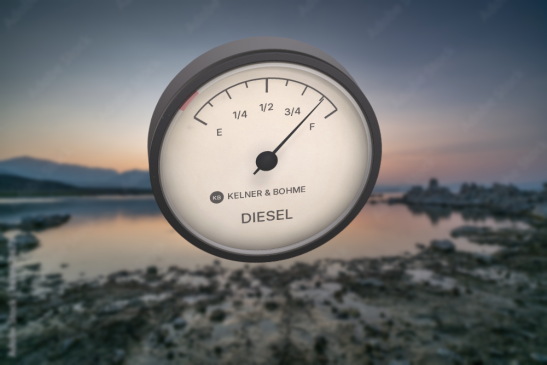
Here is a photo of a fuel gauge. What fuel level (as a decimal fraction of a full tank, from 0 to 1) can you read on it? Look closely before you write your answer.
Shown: 0.875
